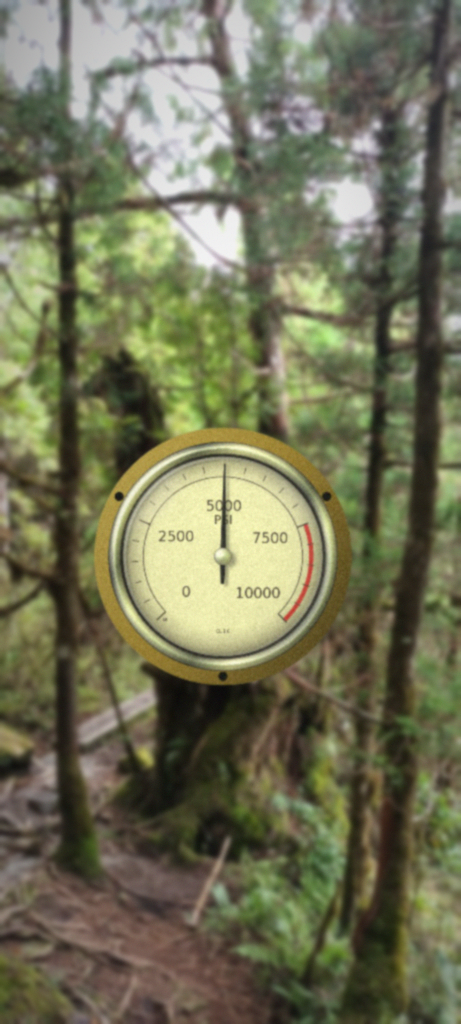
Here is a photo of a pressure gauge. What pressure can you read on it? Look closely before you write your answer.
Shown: 5000 psi
